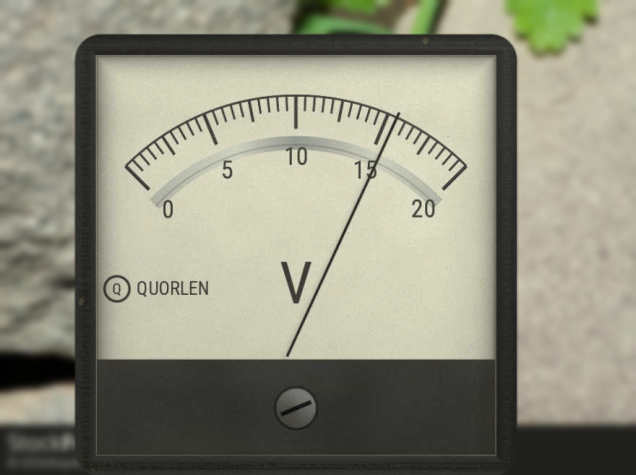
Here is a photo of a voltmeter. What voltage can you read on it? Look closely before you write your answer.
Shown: 15.5 V
